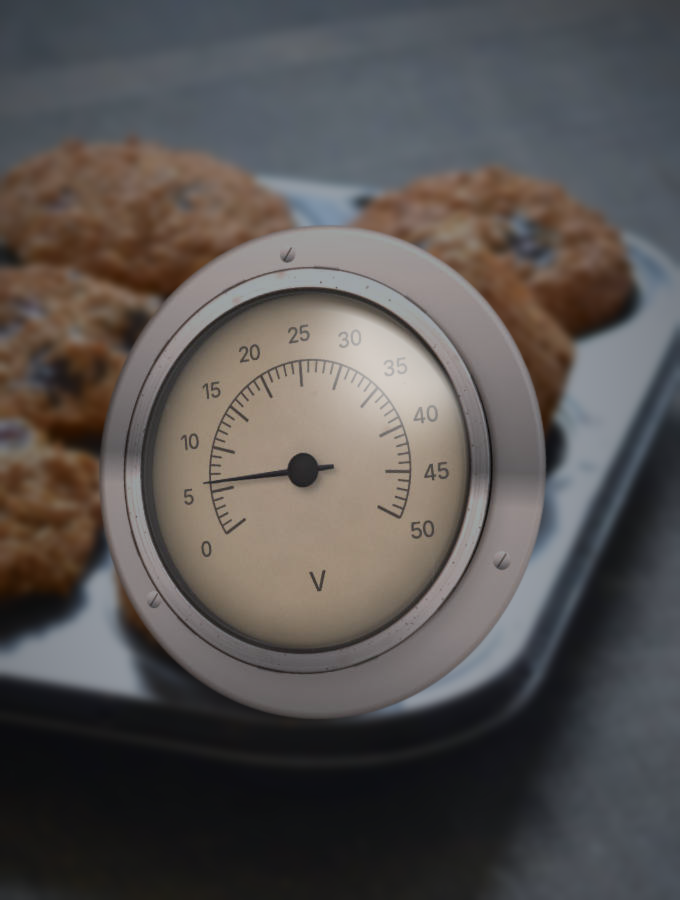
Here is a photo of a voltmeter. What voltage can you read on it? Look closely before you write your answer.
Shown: 6 V
